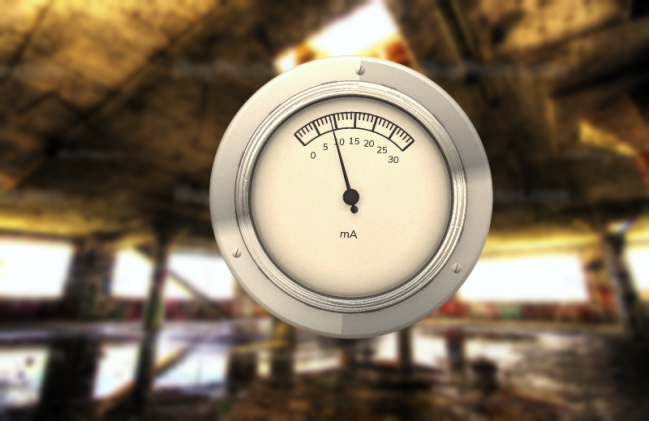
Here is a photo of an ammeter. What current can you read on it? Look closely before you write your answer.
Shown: 9 mA
